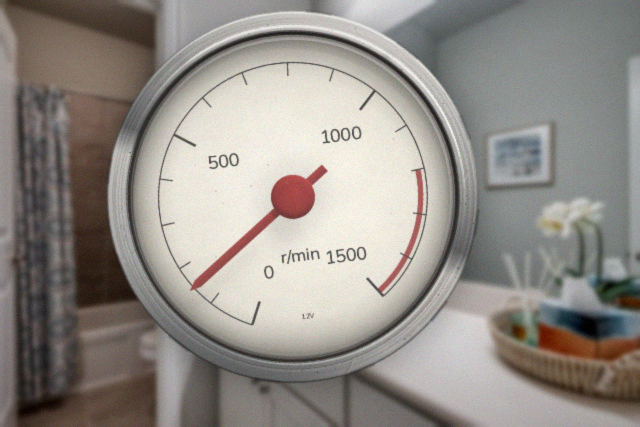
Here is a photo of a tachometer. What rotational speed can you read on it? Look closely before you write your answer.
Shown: 150 rpm
